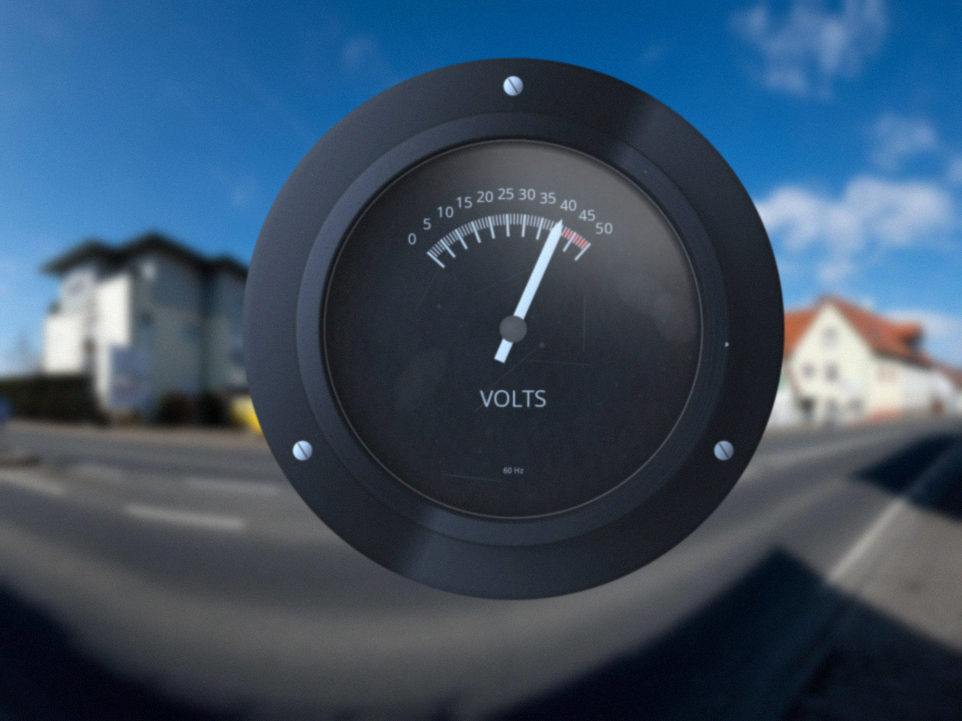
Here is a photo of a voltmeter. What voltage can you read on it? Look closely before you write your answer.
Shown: 40 V
